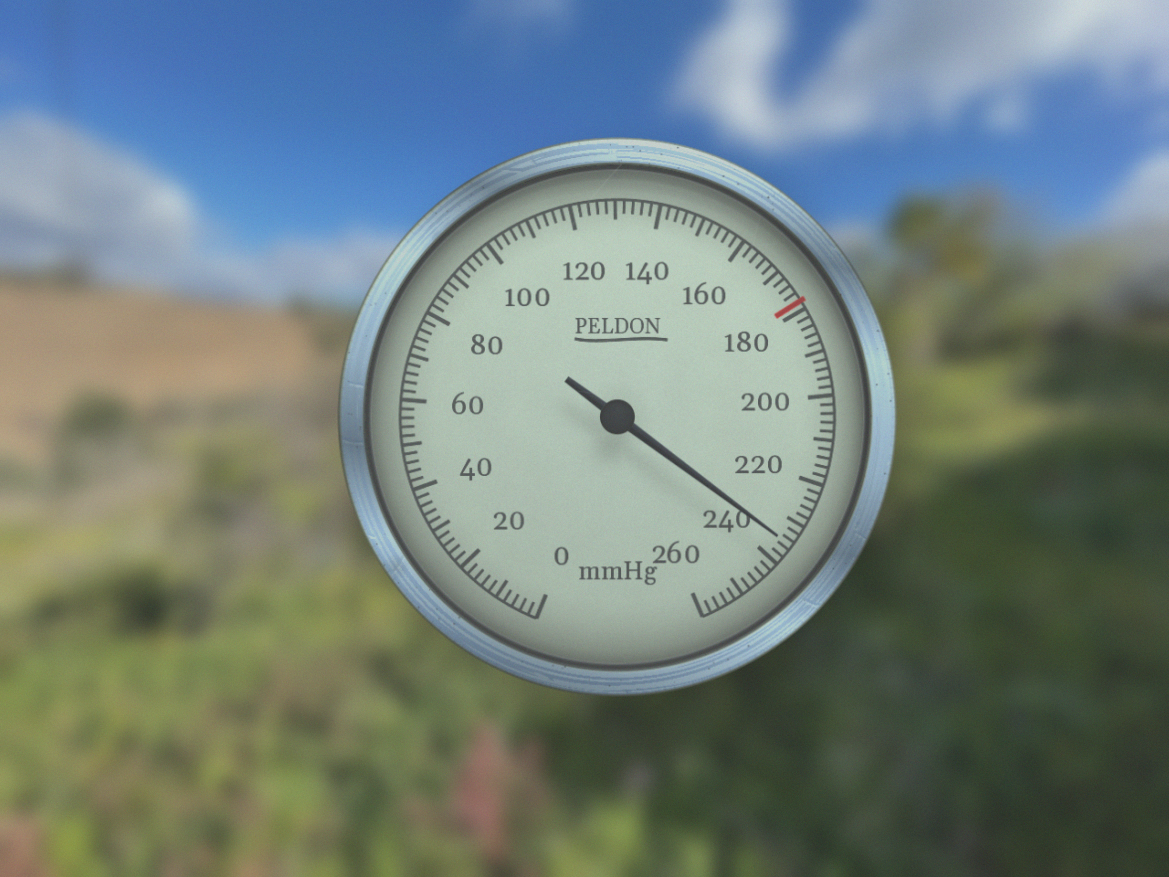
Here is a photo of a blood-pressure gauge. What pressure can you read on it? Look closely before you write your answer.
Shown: 235 mmHg
